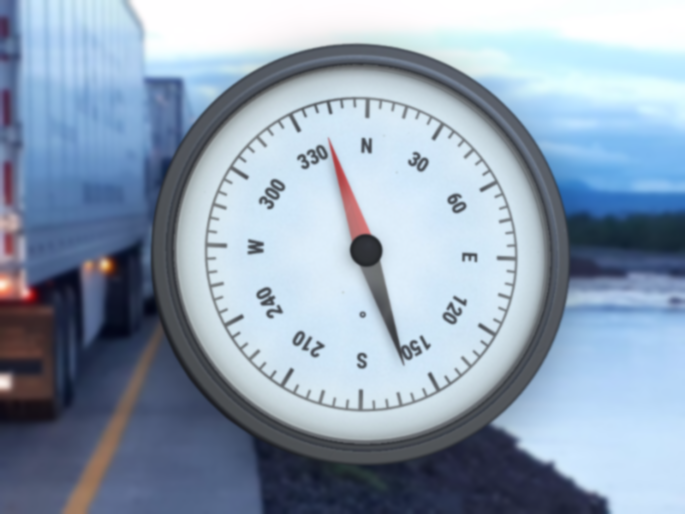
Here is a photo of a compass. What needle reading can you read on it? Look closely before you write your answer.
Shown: 340 °
